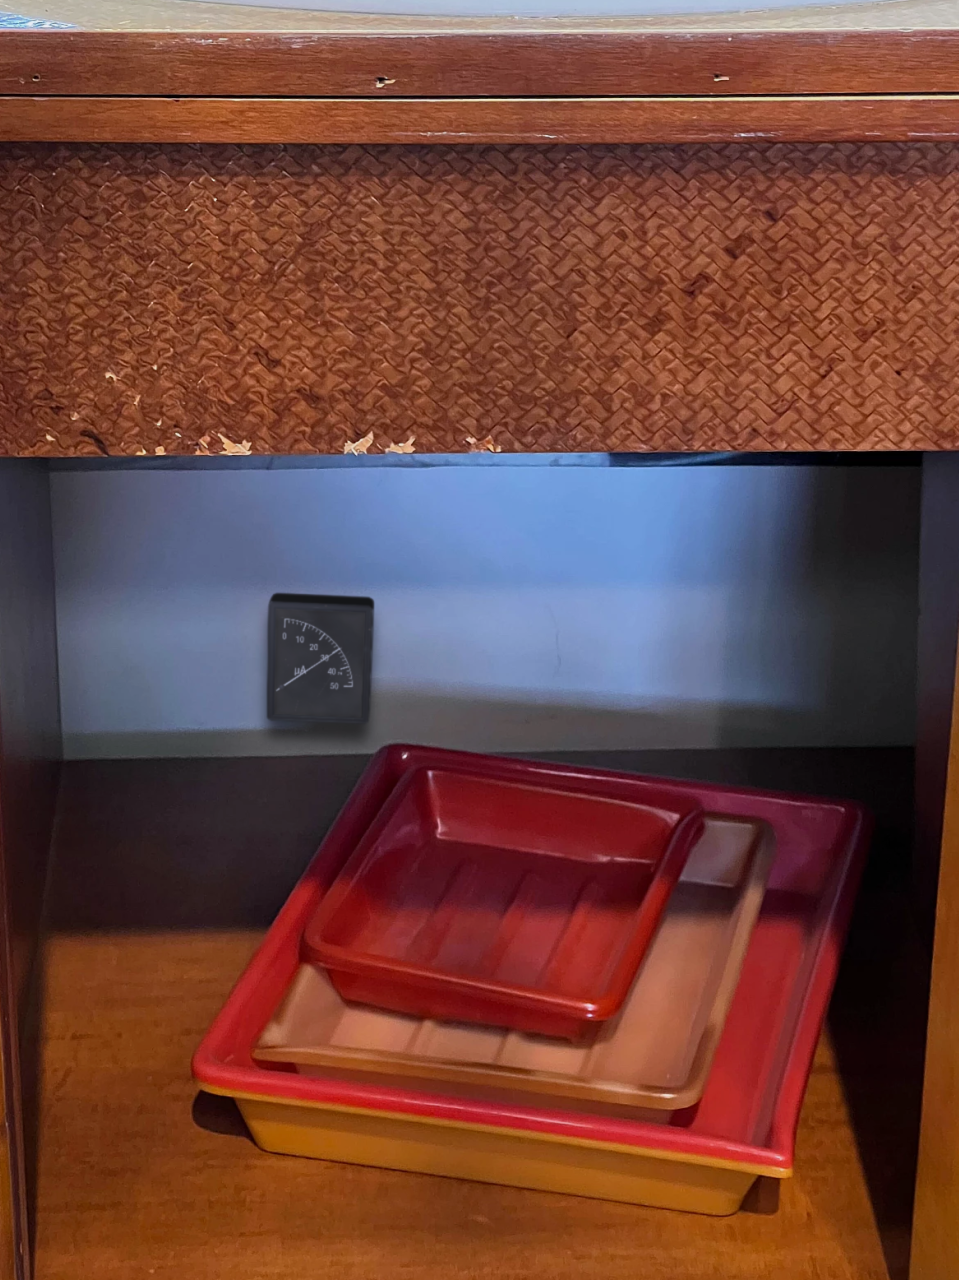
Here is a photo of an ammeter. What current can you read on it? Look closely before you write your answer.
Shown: 30 µA
